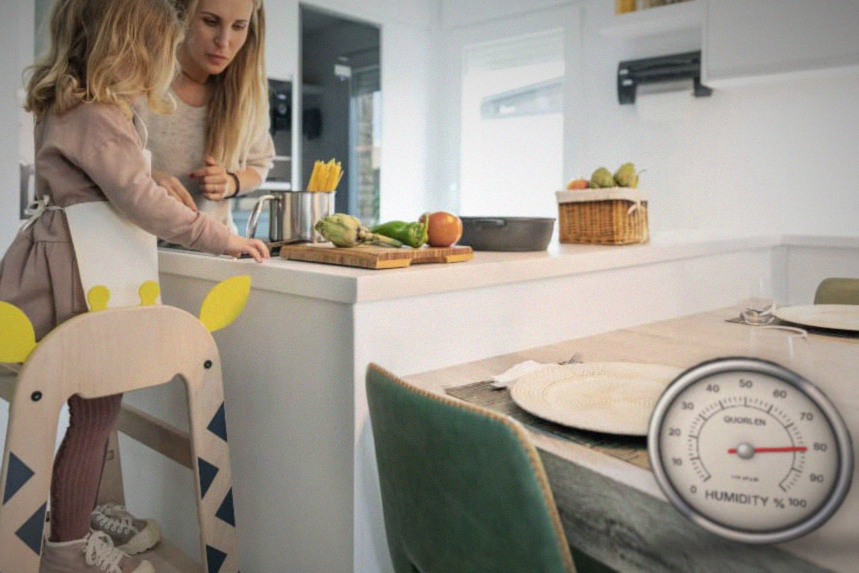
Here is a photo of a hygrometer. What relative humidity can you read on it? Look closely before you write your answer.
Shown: 80 %
